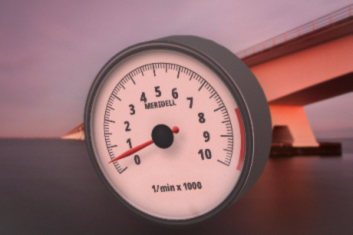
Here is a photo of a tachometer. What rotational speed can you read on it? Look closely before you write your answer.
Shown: 500 rpm
